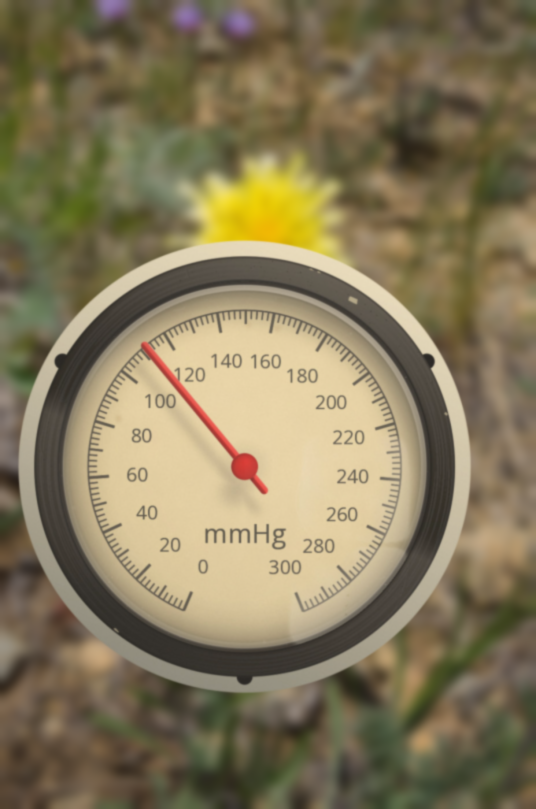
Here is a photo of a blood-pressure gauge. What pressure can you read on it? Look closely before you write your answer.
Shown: 112 mmHg
